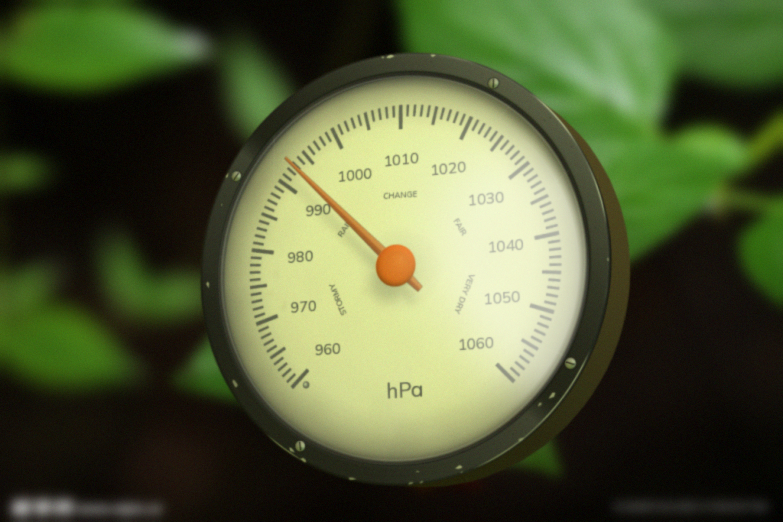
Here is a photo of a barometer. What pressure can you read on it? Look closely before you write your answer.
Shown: 993 hPa
